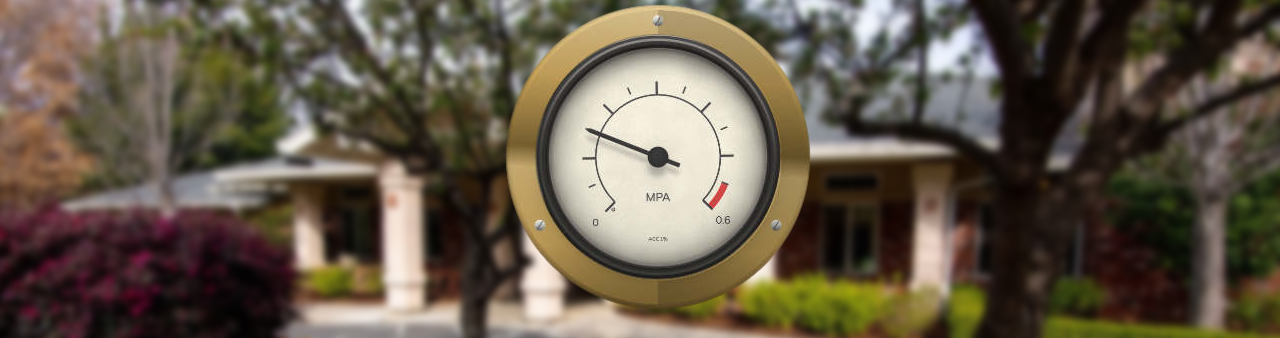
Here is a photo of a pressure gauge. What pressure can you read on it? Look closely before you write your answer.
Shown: 0.15 MPa
